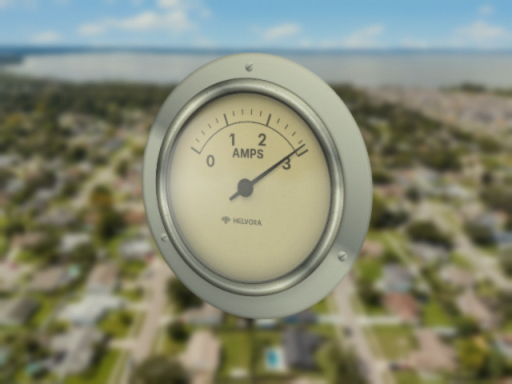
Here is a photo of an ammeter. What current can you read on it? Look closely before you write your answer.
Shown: 2.9 A
